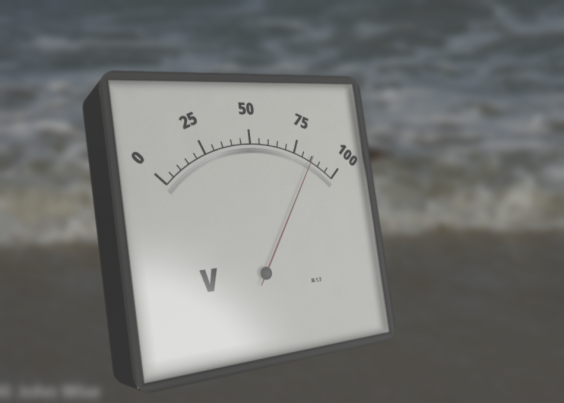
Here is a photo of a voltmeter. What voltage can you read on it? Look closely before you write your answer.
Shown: 85 V
